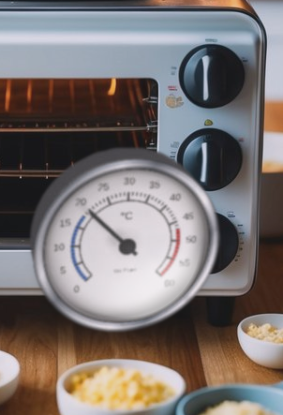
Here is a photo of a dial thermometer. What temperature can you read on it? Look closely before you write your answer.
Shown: 20 °C
